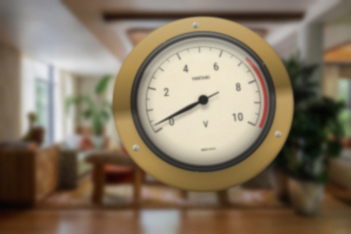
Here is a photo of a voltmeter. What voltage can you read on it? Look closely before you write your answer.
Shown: 0.25 V
